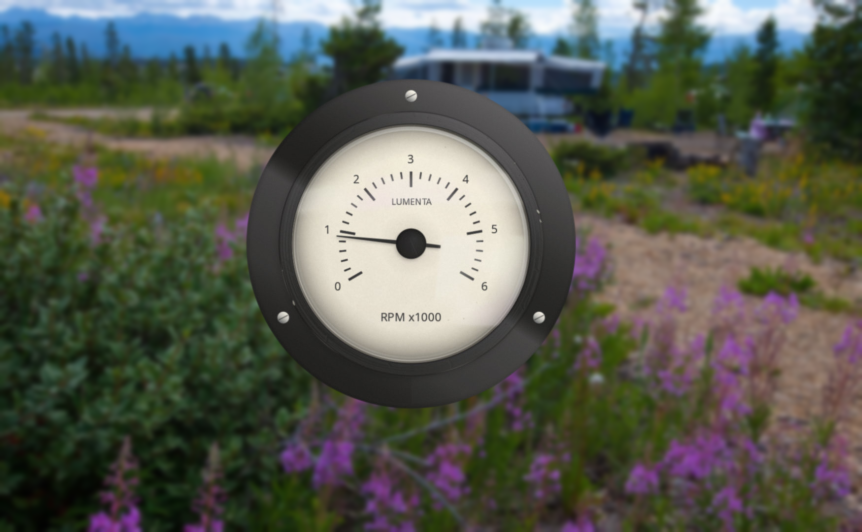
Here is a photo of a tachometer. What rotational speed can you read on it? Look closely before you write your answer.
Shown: 900 rpm
